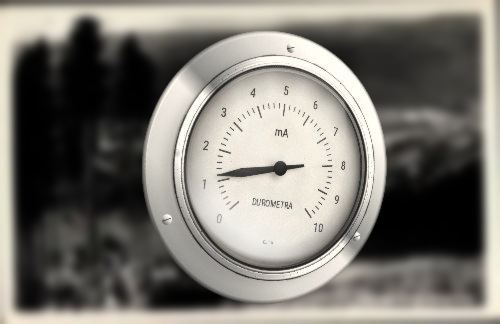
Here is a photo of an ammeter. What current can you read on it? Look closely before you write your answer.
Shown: 1.2 mA
